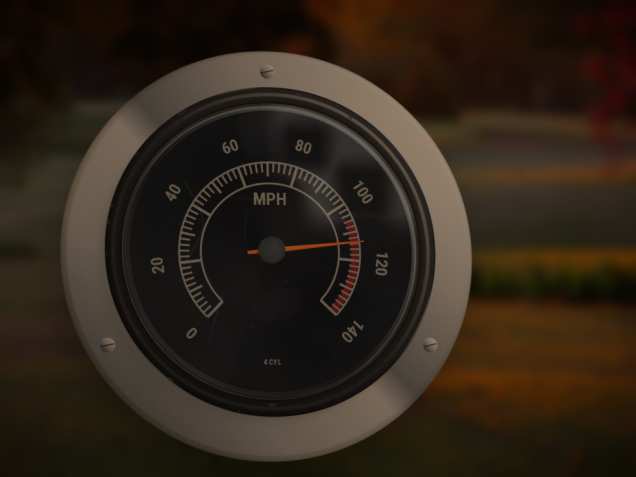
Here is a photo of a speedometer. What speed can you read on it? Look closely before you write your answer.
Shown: 114 mph
